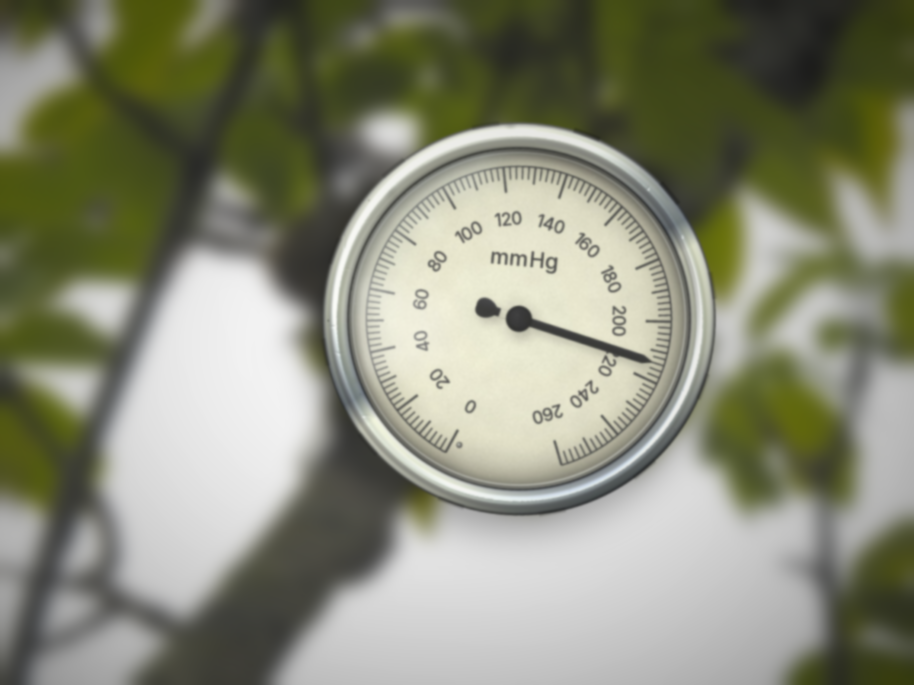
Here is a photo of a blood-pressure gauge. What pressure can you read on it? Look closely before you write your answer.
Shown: 214 mmHg
